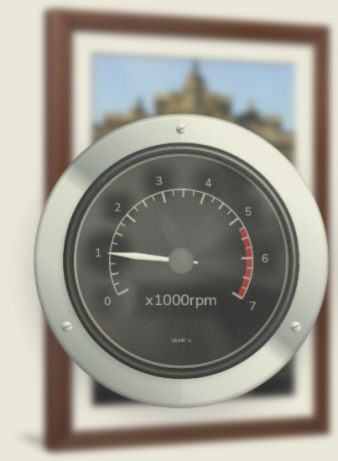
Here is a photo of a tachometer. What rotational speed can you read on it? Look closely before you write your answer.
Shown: 1000 rpm
